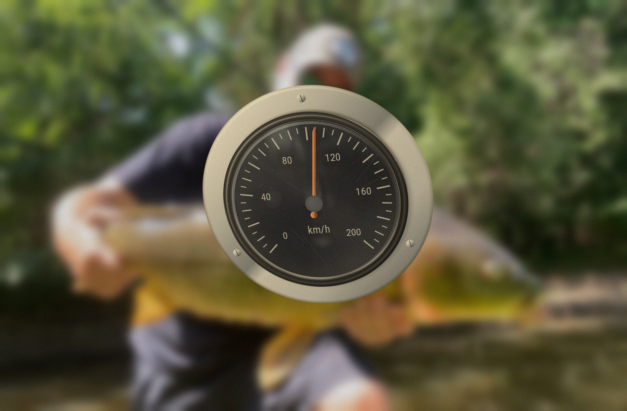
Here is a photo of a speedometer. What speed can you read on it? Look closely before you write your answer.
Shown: 105 km/h
